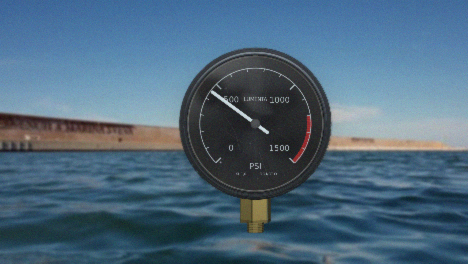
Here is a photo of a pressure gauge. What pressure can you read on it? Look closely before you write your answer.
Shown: 450 psi
